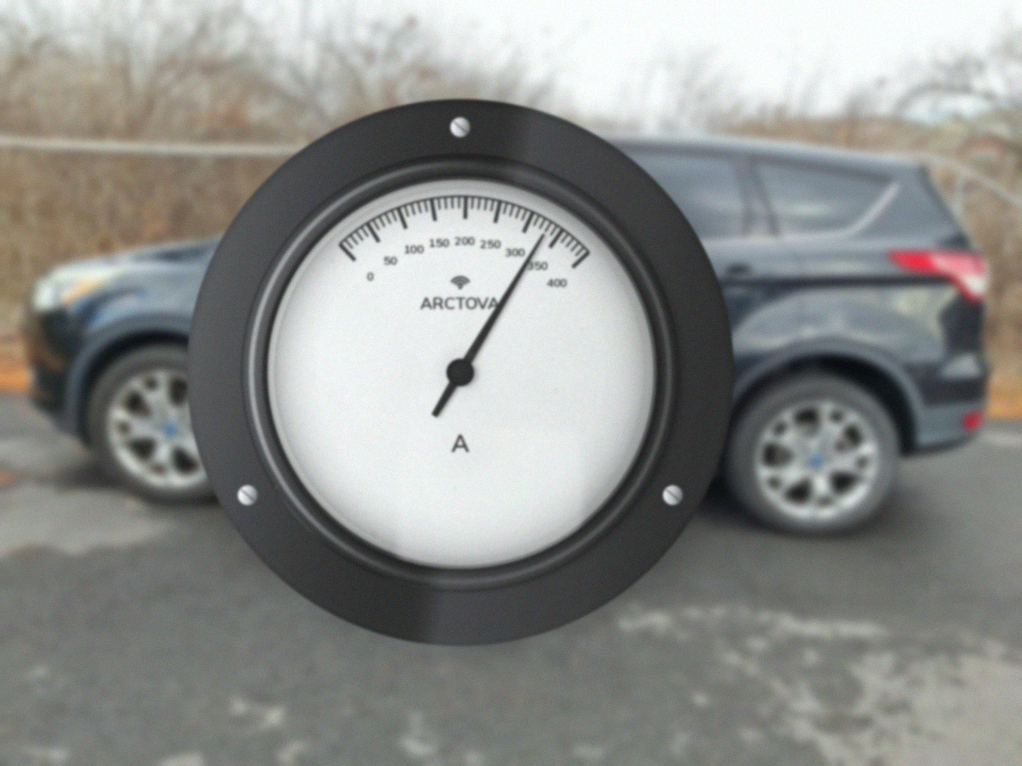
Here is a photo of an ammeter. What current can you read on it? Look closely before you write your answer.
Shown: 330 A
